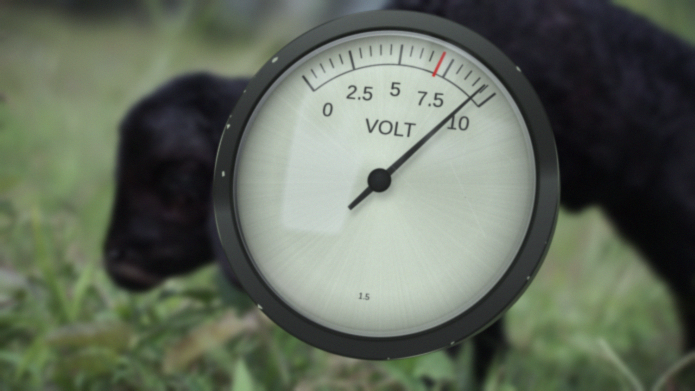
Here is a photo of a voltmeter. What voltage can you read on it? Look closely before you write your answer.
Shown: 9.5 V
